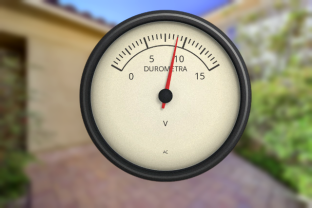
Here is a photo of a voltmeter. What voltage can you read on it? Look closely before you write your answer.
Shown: 9 V
